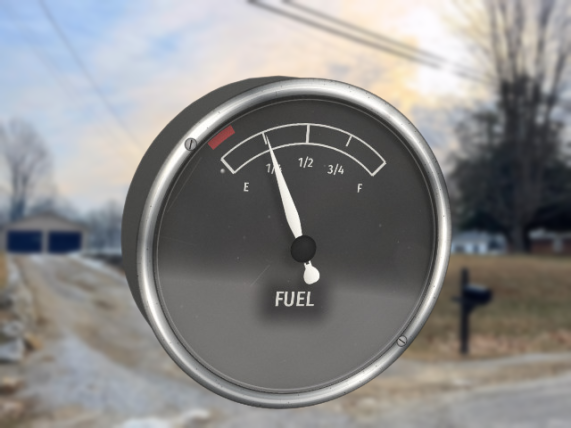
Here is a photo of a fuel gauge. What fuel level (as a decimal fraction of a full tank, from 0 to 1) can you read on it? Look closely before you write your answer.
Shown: 0.25
